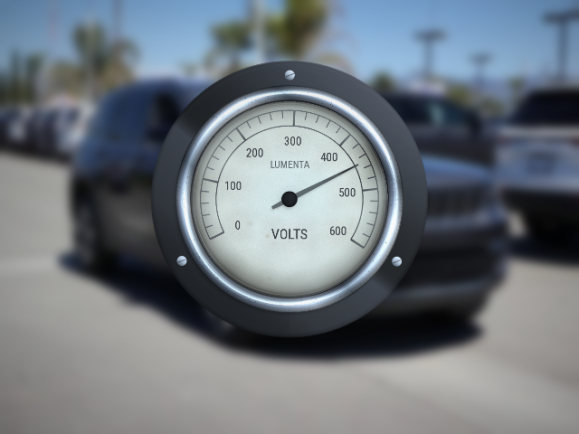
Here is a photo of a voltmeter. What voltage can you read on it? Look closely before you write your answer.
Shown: 450 V
